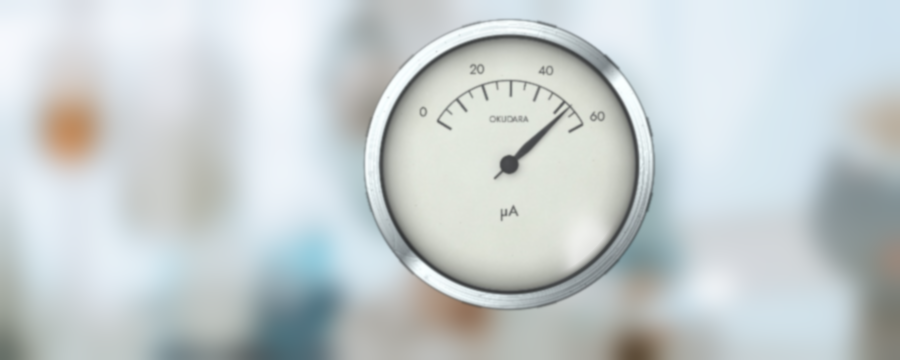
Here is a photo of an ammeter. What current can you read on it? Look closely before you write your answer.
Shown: 52.5 µA
